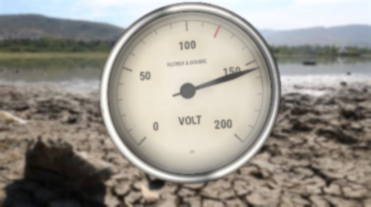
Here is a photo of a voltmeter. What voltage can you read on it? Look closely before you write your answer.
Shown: 155 V
